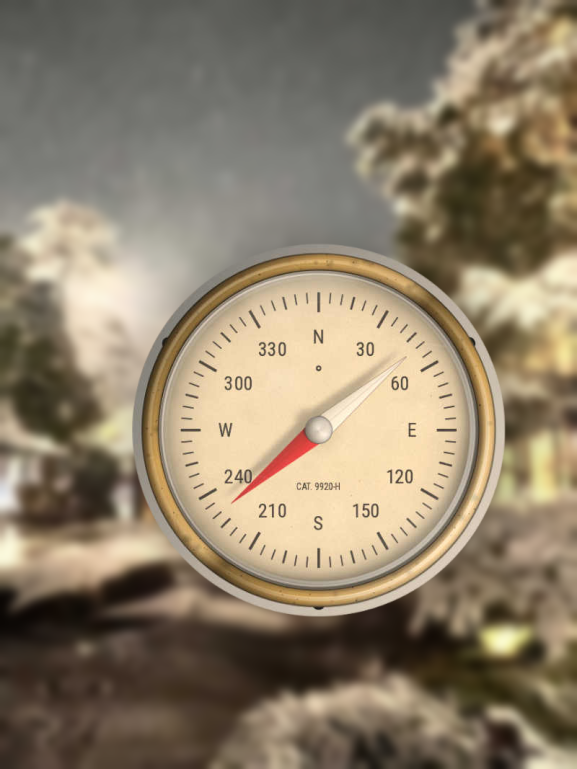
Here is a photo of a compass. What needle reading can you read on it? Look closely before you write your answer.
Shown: 230 °
